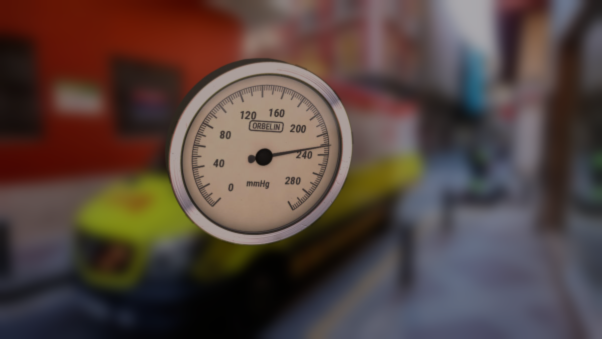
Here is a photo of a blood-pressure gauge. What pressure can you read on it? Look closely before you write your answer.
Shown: 230 mmHg
